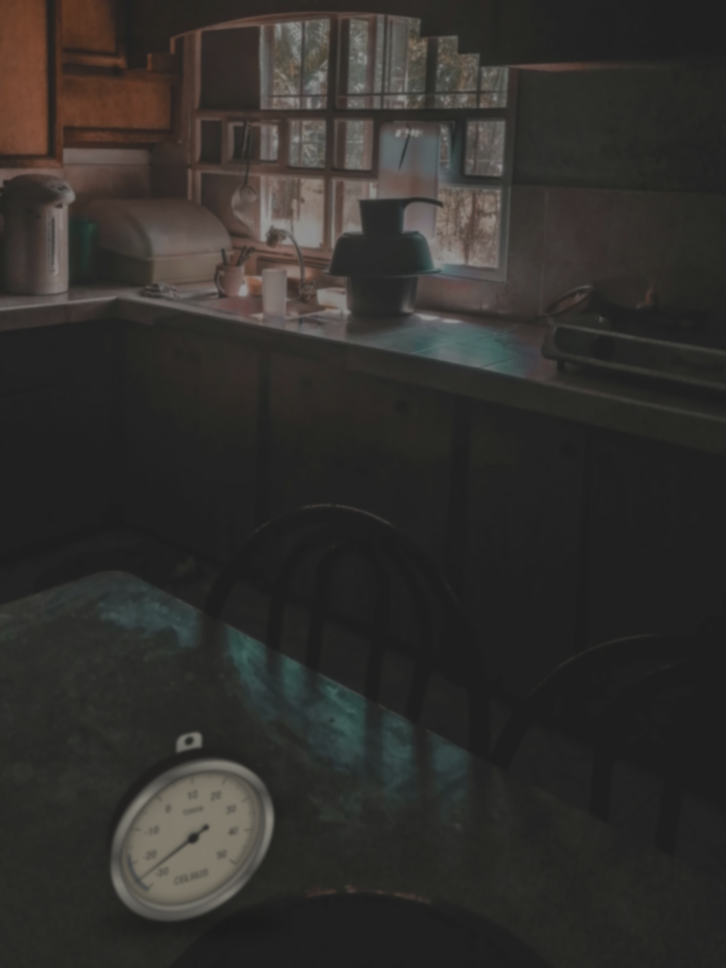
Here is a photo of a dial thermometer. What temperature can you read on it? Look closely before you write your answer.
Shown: -25 °C
